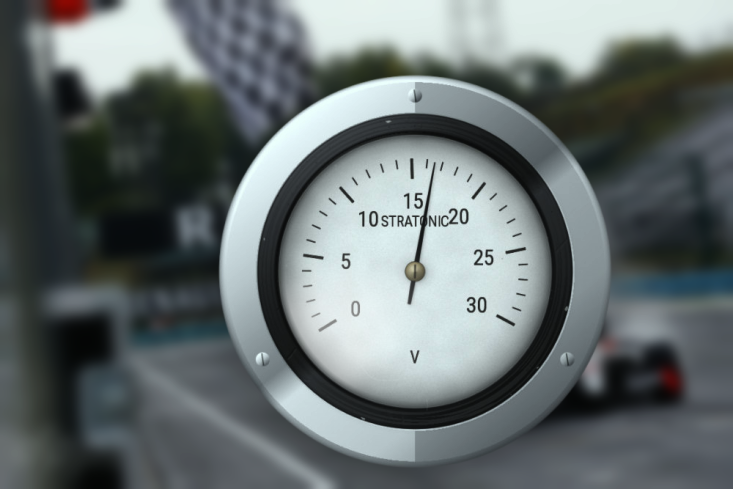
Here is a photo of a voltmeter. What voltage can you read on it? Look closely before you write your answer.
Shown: 16.5 V
